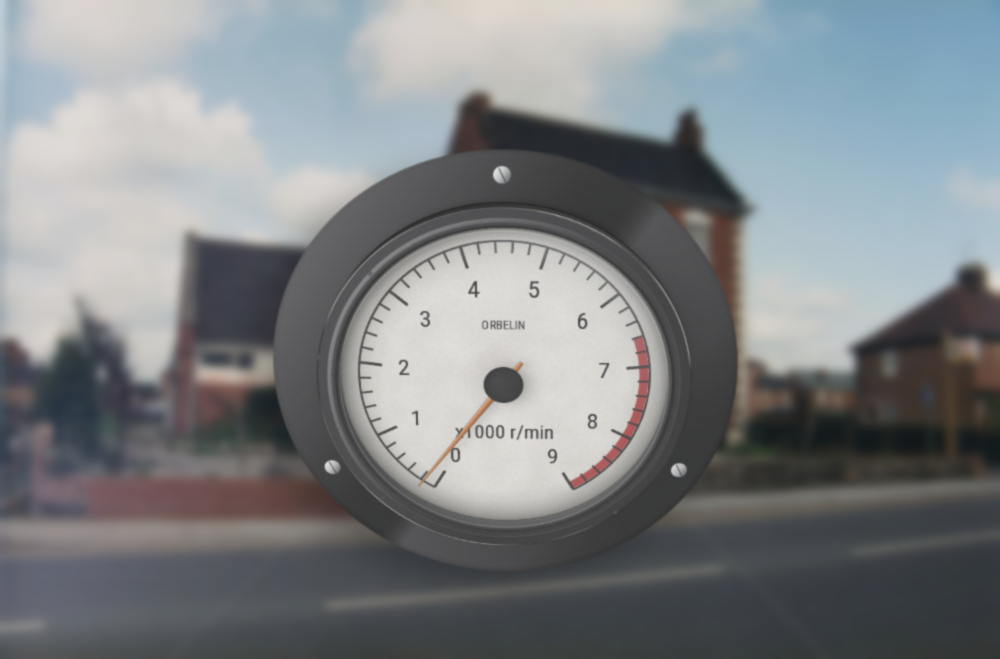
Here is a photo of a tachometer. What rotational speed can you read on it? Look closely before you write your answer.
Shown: 200 rpm
